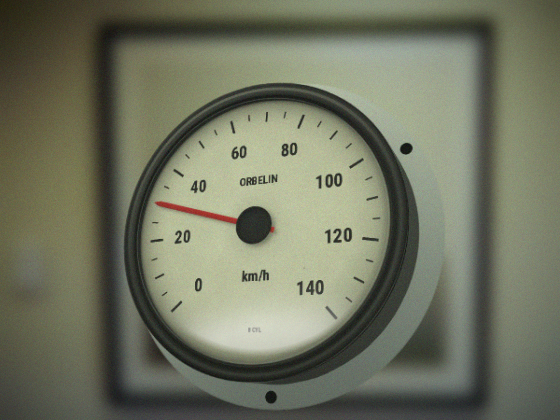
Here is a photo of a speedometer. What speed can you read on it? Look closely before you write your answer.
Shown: 30 km/h
